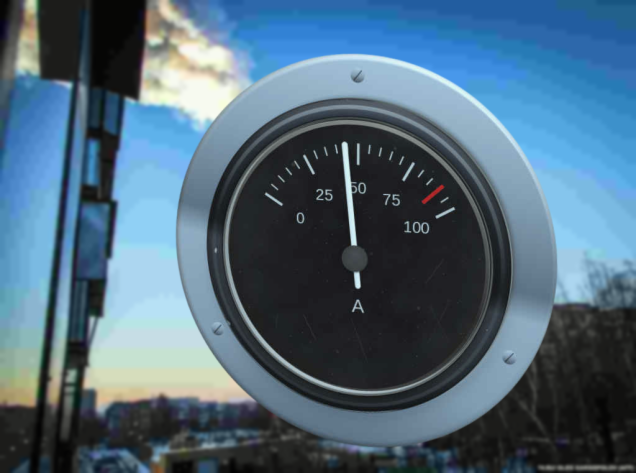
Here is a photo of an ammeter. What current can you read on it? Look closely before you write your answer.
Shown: 45 A
